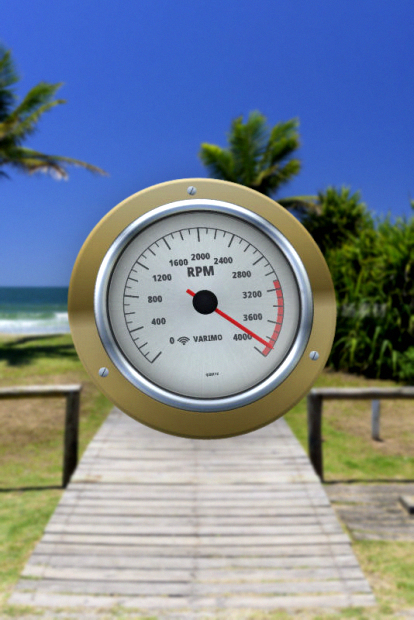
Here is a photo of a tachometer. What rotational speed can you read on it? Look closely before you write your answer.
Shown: 3900 rpm
